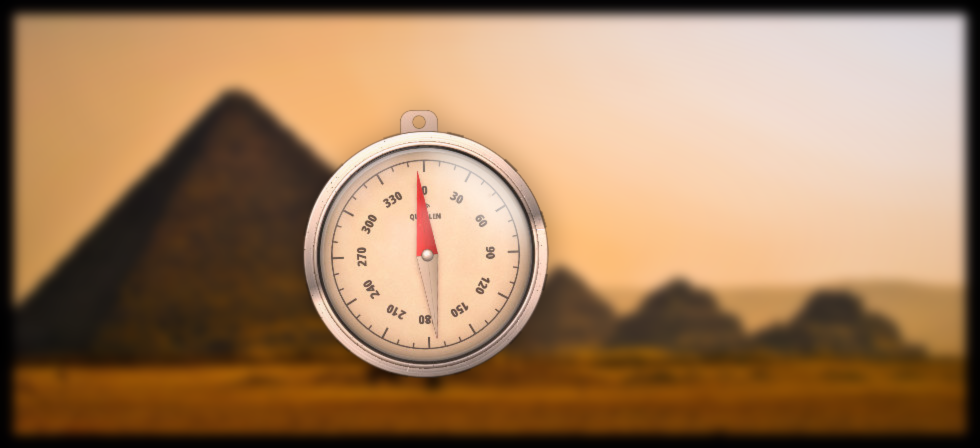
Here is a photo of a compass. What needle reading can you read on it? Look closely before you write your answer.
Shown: 355 °
